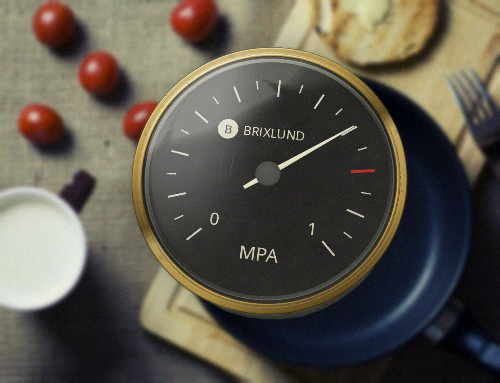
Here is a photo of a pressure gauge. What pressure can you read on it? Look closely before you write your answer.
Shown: 0.7 MPa
